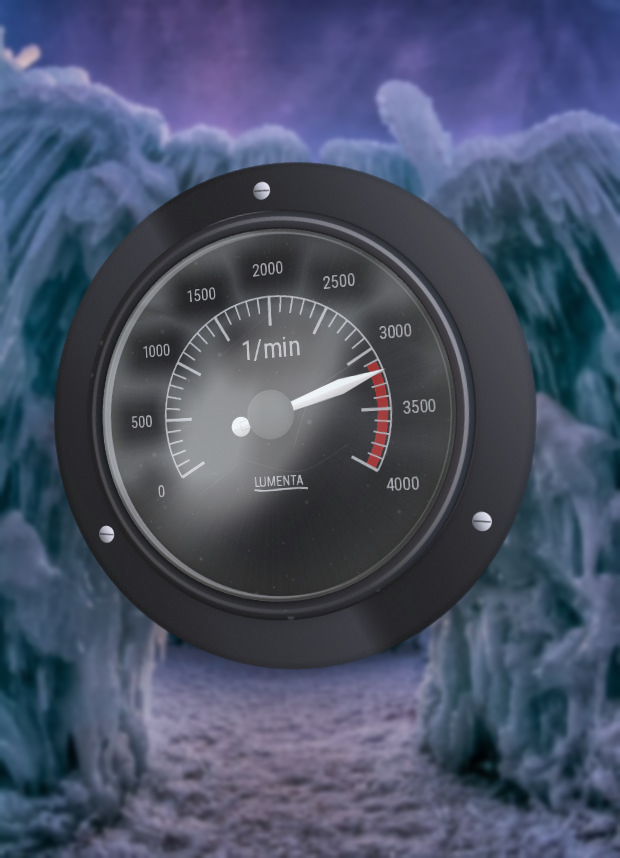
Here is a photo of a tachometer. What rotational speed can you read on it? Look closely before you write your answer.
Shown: 3200 rpm
